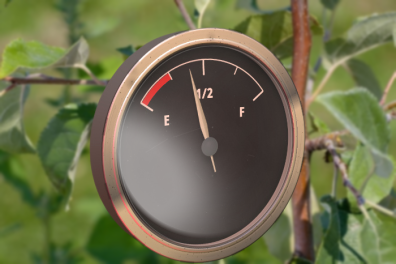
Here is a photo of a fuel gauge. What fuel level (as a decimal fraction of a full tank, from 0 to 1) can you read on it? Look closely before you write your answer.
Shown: 0.375
